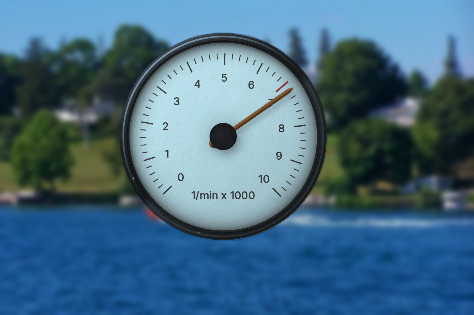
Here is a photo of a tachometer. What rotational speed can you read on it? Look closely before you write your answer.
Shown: 7000 rpm
